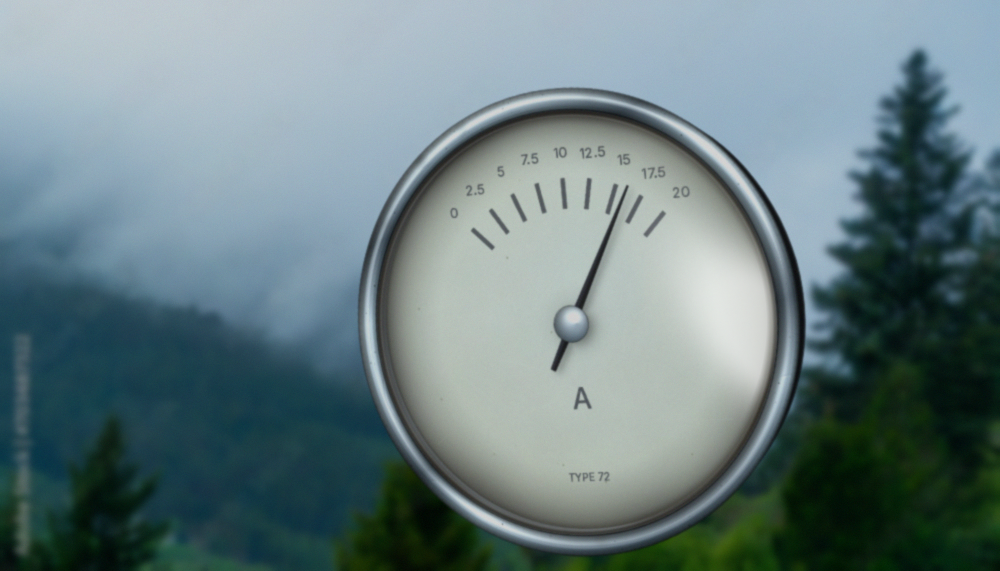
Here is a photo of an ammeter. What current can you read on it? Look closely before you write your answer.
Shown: 16.25 A
